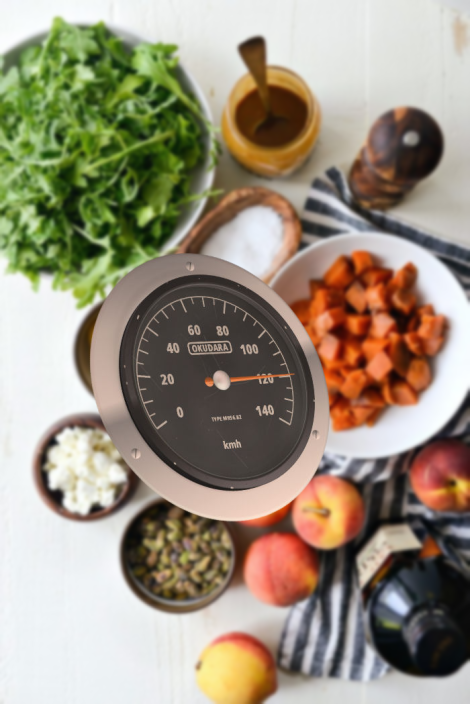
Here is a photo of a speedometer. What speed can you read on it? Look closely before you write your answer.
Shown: 120 km/h
